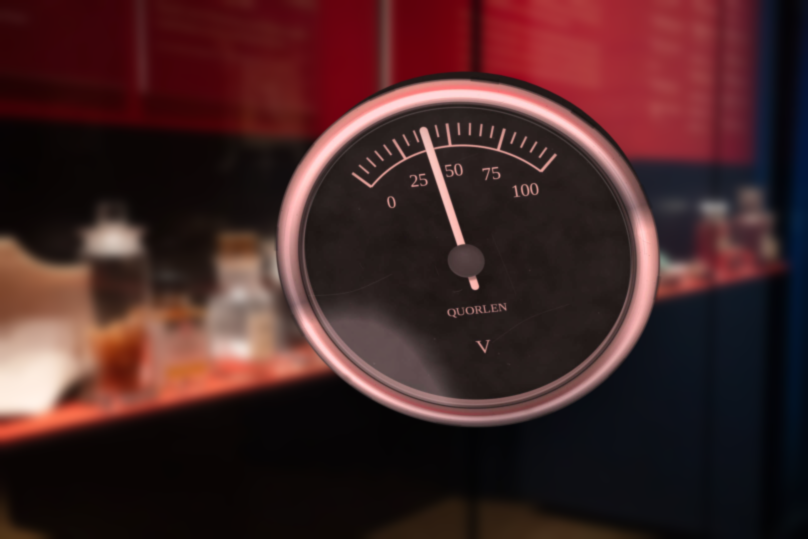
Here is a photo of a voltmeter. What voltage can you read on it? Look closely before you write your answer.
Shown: 40 V
